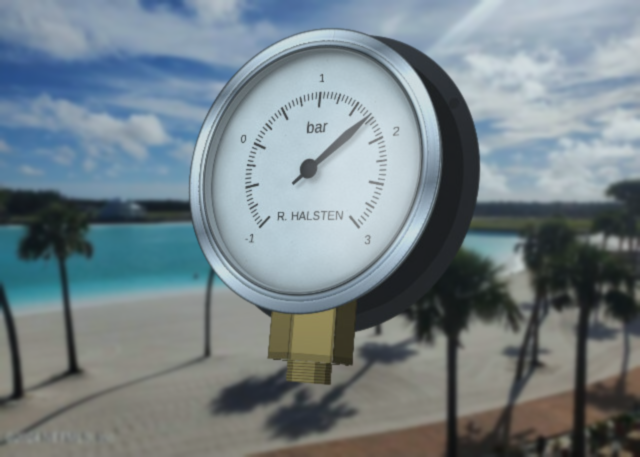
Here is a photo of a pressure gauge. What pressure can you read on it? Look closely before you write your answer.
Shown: 1.75 bar
